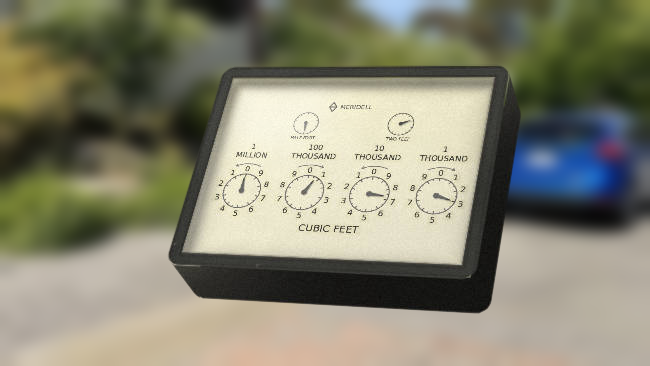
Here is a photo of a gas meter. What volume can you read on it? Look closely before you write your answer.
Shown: 7300 ft³
